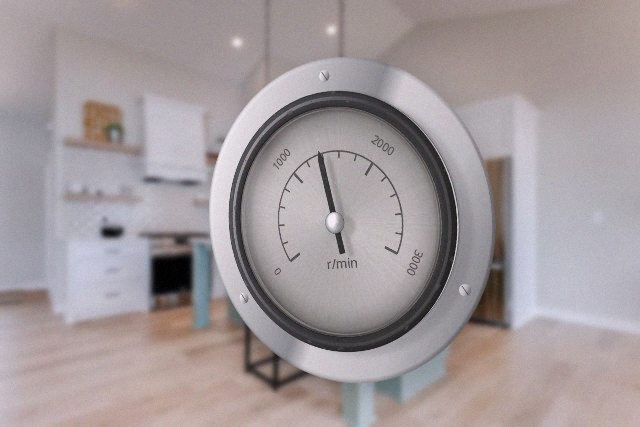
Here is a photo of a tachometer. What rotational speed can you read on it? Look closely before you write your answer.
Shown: 1400 rpm
